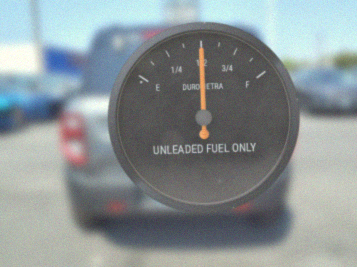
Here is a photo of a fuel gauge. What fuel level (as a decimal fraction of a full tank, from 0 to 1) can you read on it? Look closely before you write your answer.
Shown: 0.5
